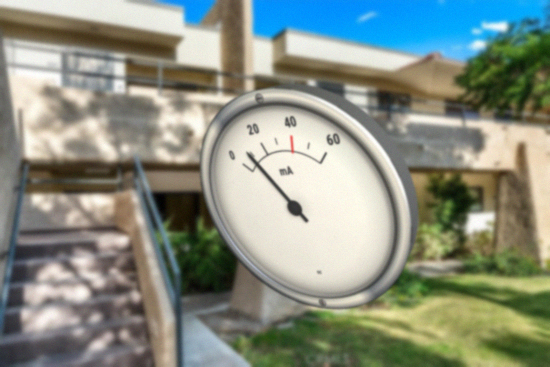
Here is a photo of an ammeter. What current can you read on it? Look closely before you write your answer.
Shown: 10 mA
